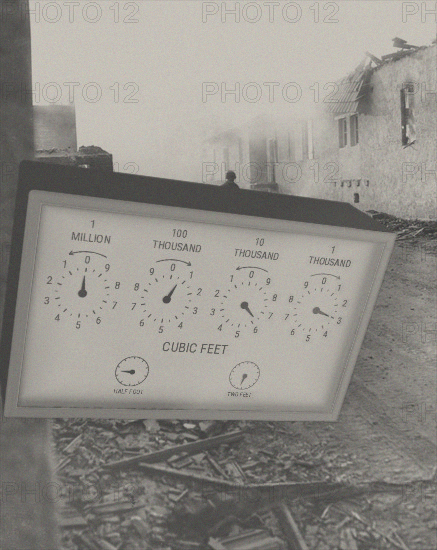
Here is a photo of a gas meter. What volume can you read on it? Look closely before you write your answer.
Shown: 6300 ft³
